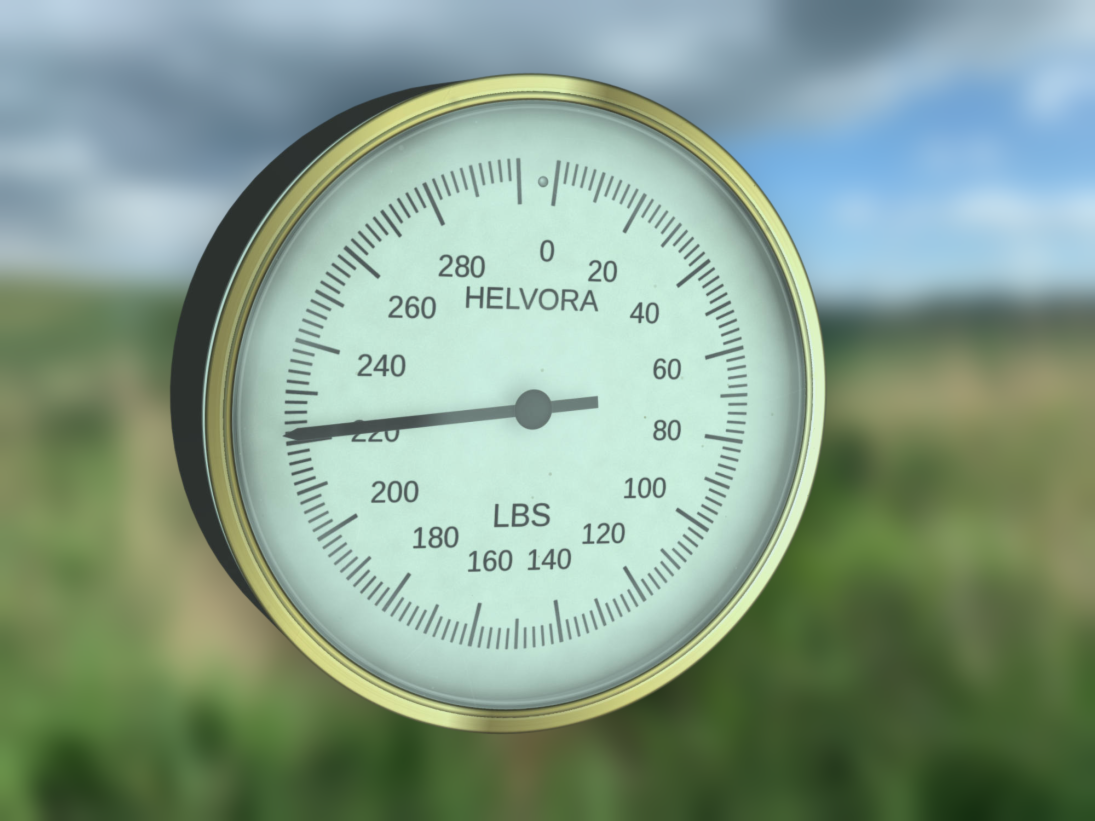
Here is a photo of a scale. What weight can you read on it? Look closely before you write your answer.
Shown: 222 lb
